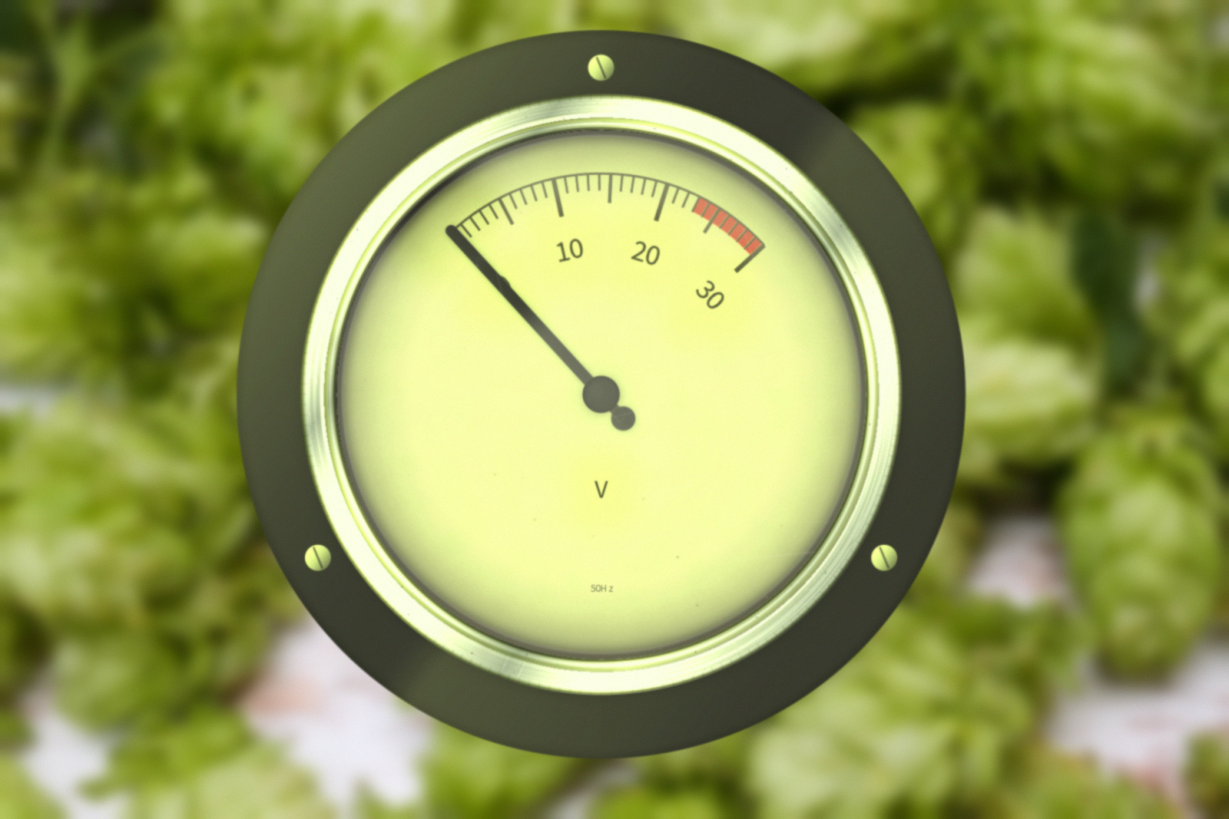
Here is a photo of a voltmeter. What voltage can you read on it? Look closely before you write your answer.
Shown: 0 V
